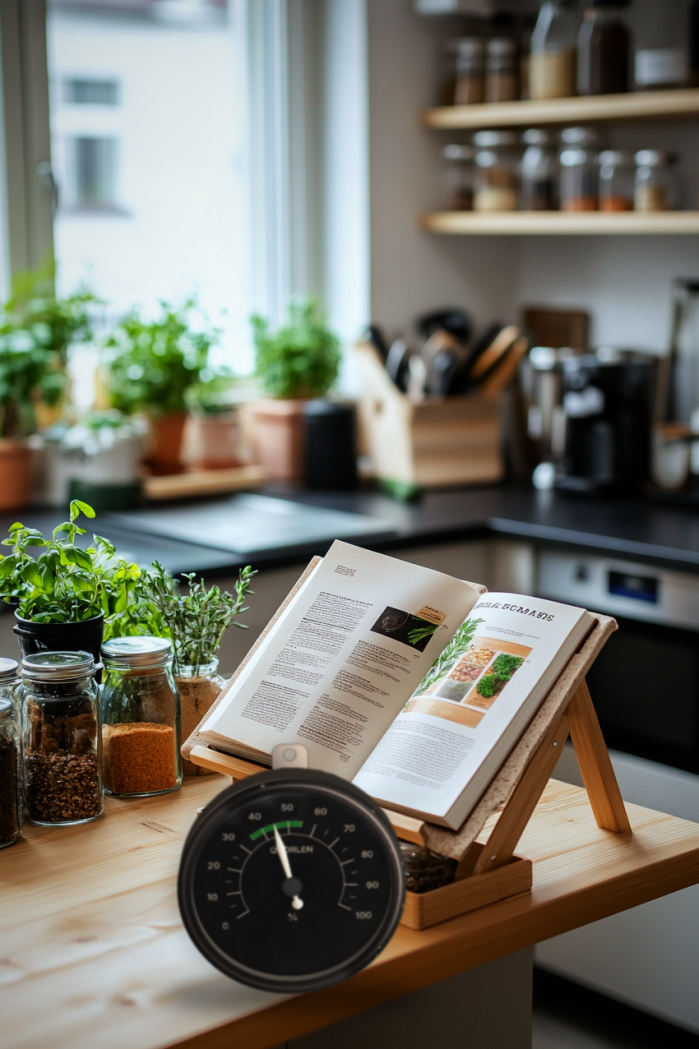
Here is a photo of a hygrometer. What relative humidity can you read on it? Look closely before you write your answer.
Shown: 45 %
